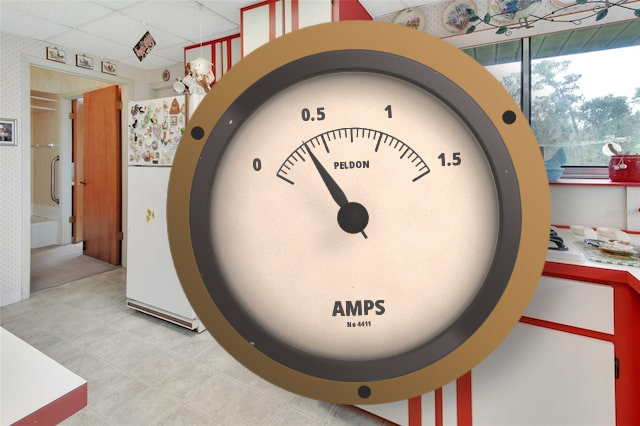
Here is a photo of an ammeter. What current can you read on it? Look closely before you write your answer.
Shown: 0.35 A
